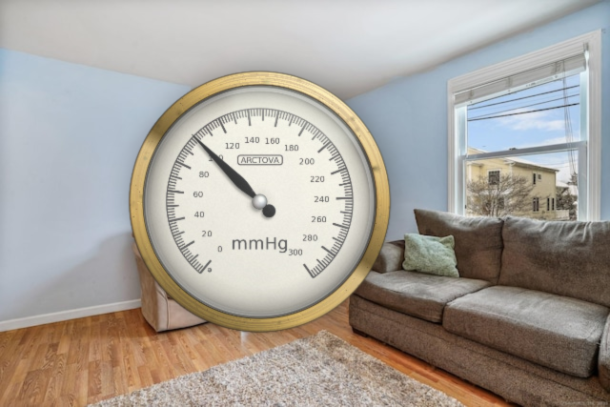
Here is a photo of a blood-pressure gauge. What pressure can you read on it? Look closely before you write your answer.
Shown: 100 mmHg
